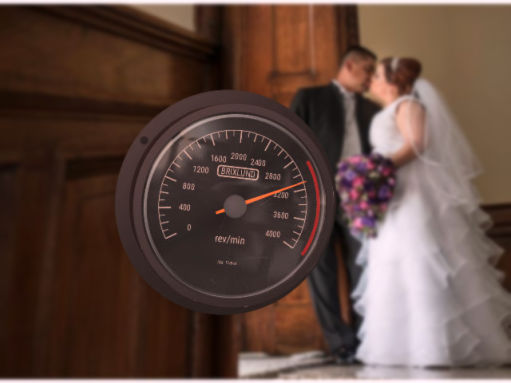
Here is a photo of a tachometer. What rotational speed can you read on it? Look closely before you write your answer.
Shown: 3100 rpm
